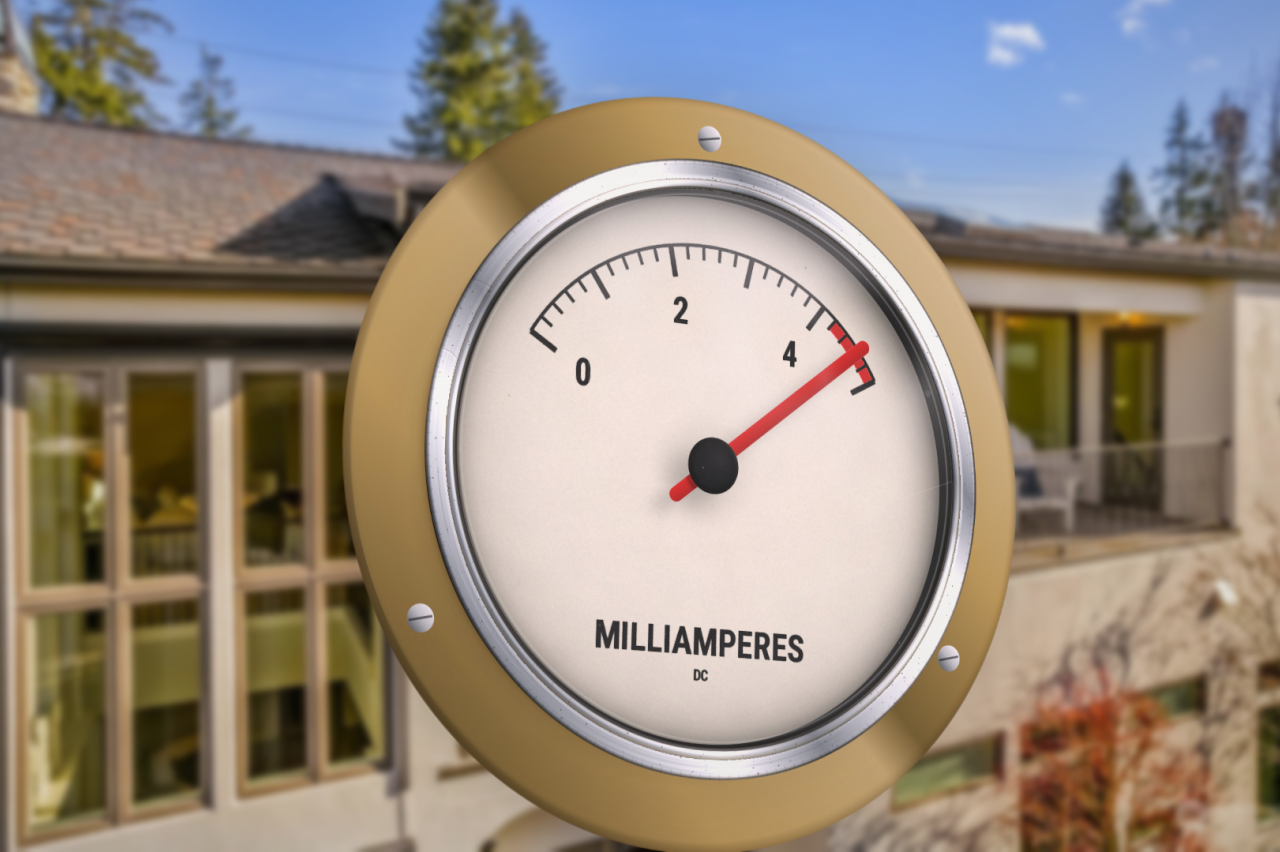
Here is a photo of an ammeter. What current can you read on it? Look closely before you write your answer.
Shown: 4.6 mA
